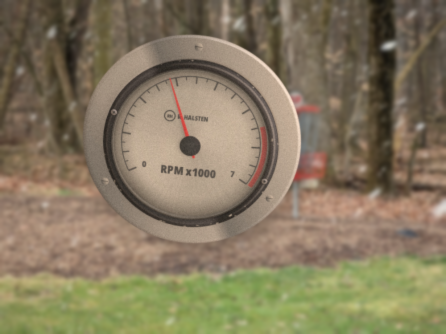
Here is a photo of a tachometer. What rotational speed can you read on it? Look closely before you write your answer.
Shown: 2875 rpm
